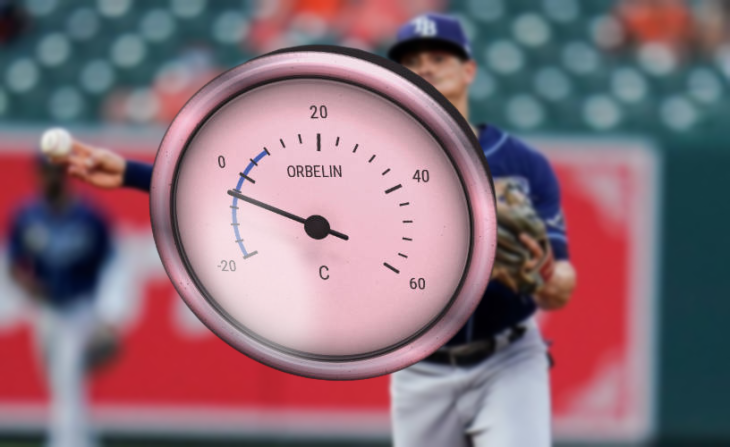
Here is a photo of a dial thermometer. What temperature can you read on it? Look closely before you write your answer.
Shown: -4 °C
